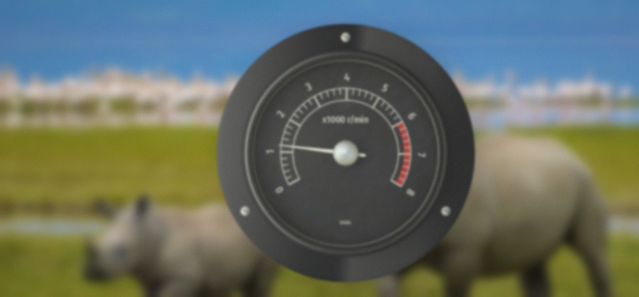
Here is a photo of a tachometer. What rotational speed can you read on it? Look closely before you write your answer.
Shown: 1200 rpm
